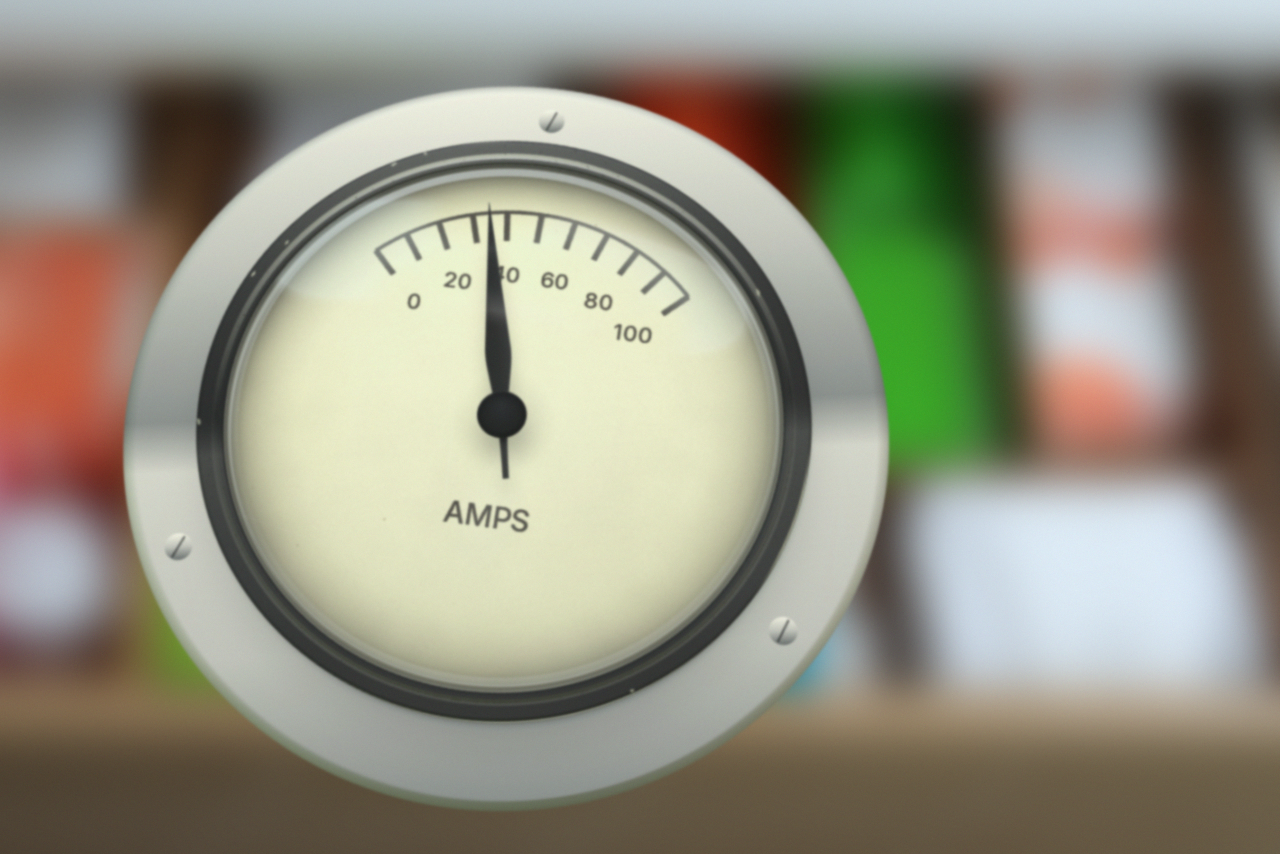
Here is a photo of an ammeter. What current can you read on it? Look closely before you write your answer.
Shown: 35 A
